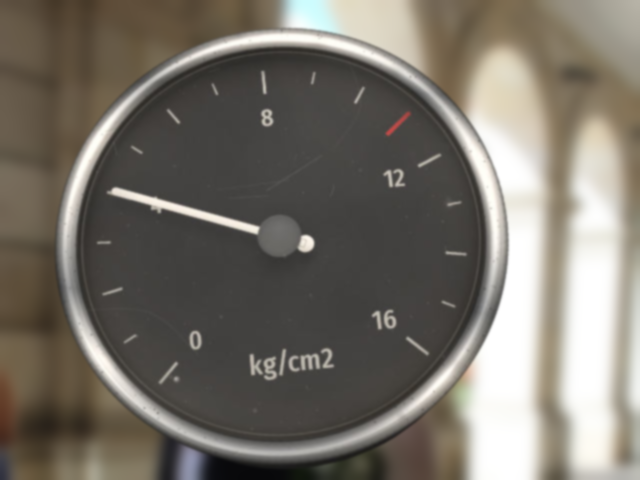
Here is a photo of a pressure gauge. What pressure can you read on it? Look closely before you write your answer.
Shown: 4 kg/cm²
